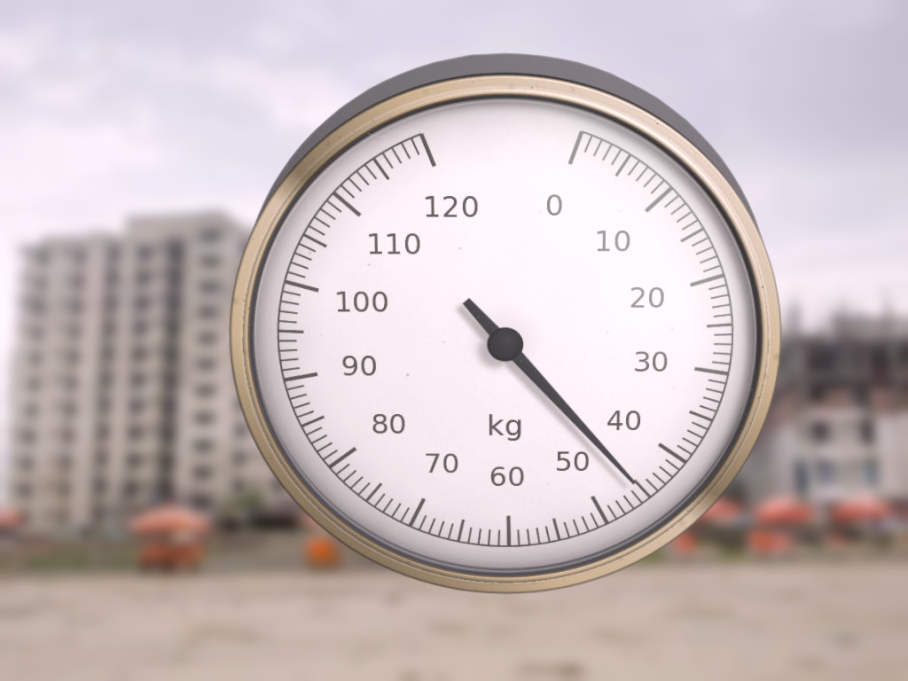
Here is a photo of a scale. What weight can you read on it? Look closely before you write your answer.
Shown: 45 kg
